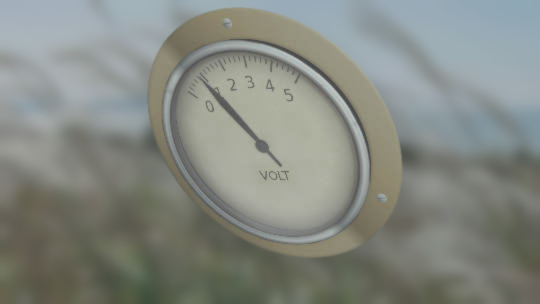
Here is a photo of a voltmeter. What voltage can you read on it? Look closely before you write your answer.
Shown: 1 V
